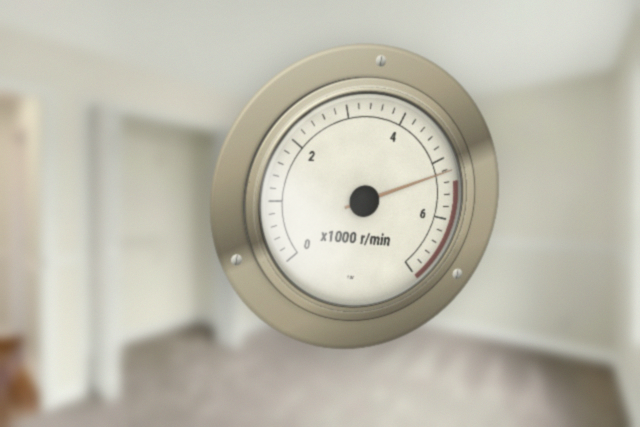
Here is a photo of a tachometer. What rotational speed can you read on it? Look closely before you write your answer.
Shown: 5200 rpm
